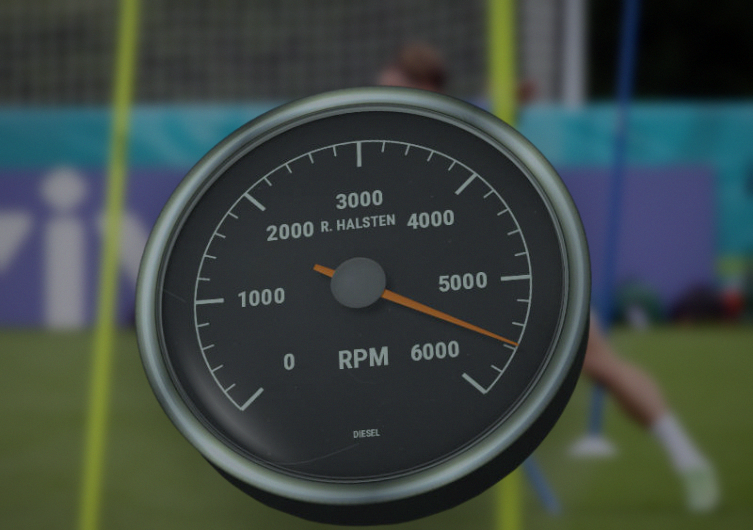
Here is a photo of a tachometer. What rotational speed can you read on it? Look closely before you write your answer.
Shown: 5600 rpm
